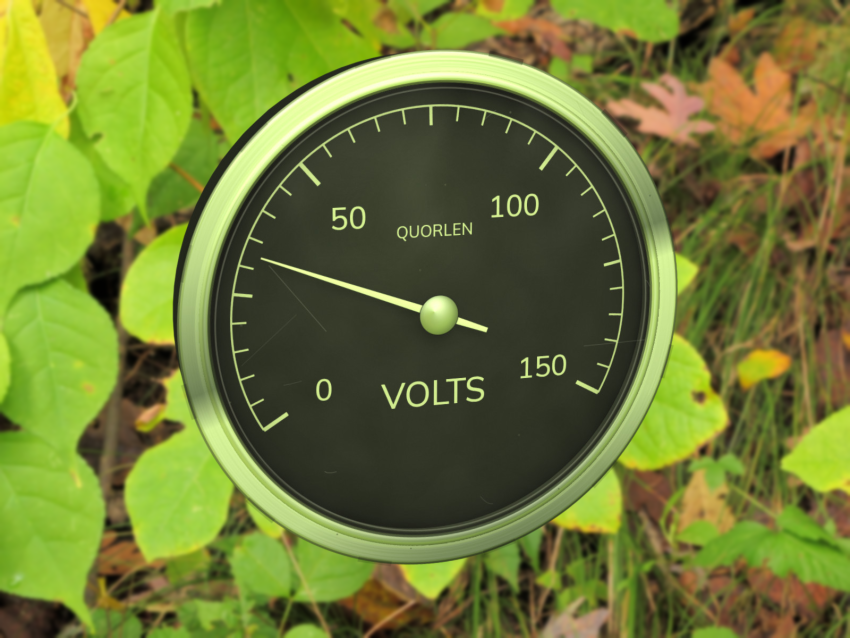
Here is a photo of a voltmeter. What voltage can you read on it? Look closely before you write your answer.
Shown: 32.5 V
